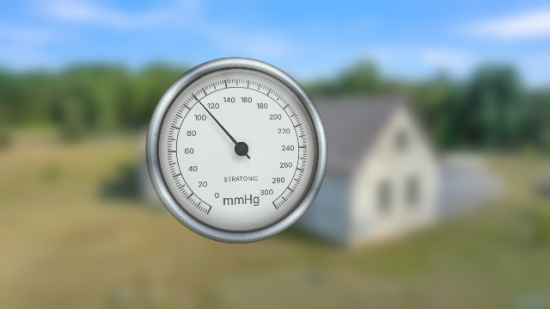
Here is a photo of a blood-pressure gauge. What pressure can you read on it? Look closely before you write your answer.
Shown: 110 mmHg
